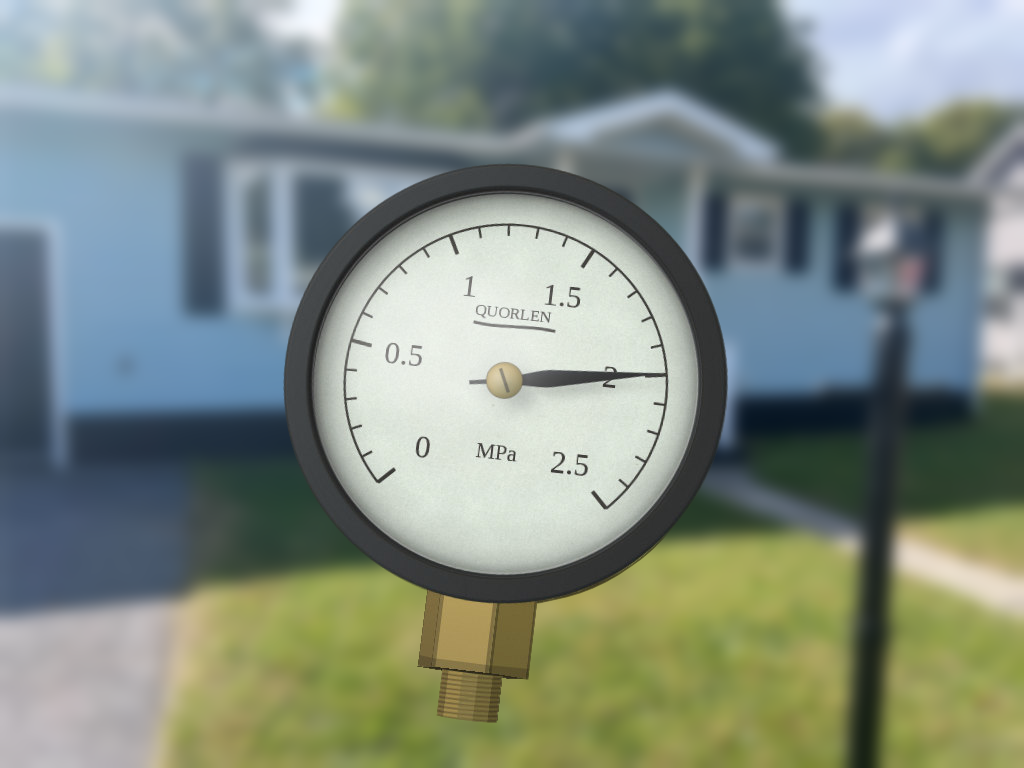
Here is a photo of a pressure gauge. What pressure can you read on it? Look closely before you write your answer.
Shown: 2 MPa
